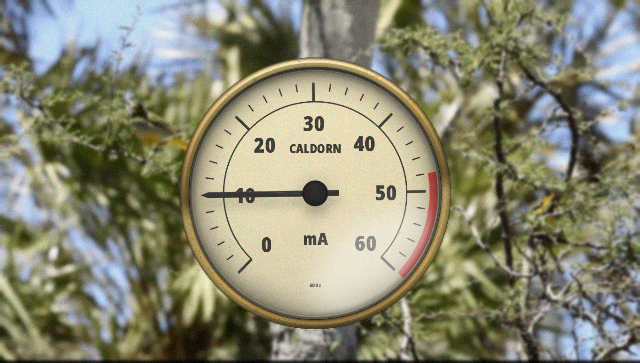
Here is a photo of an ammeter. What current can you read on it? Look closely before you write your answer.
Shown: 10 mA
